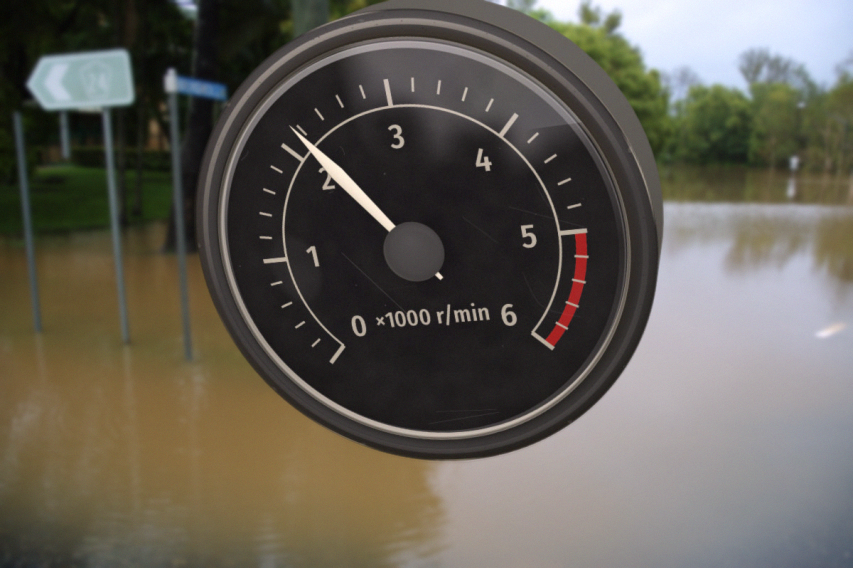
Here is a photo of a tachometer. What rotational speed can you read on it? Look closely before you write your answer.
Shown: 2200 rpm
